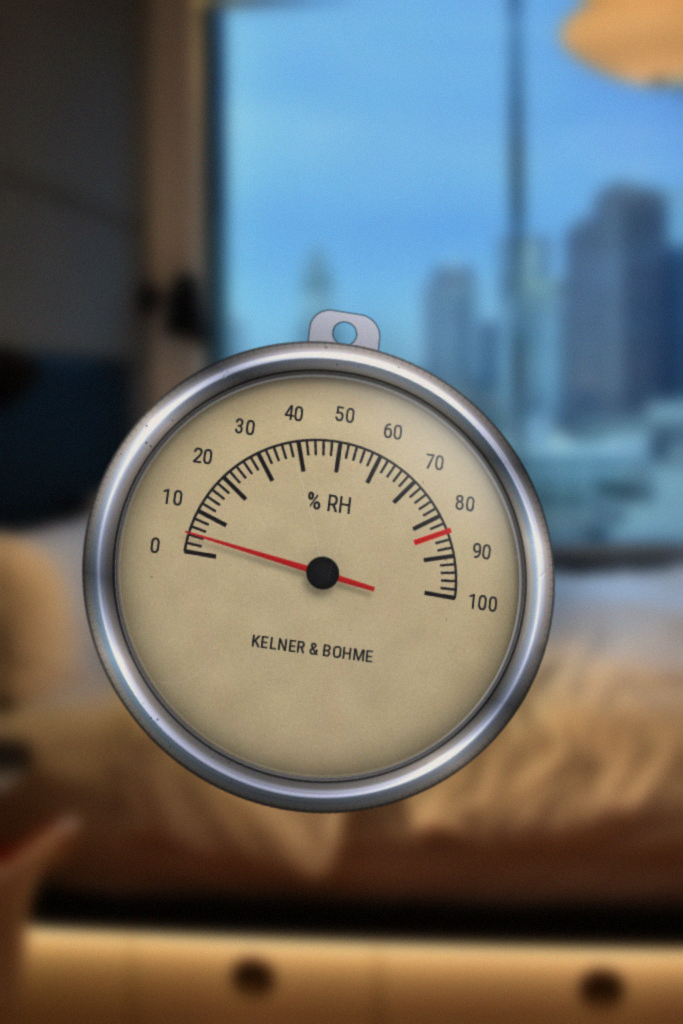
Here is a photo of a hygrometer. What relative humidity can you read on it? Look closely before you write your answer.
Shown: 4 %
